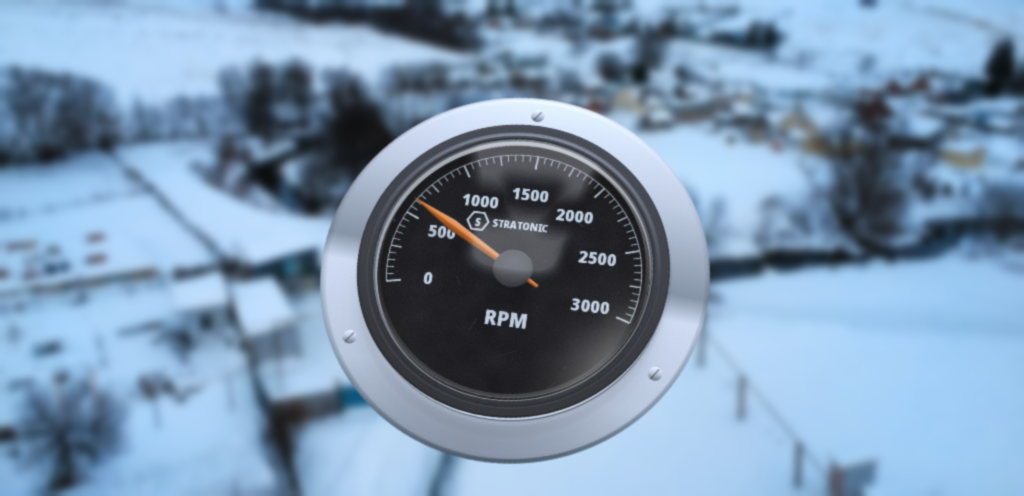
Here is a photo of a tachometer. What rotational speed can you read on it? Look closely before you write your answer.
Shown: 600 rpm
